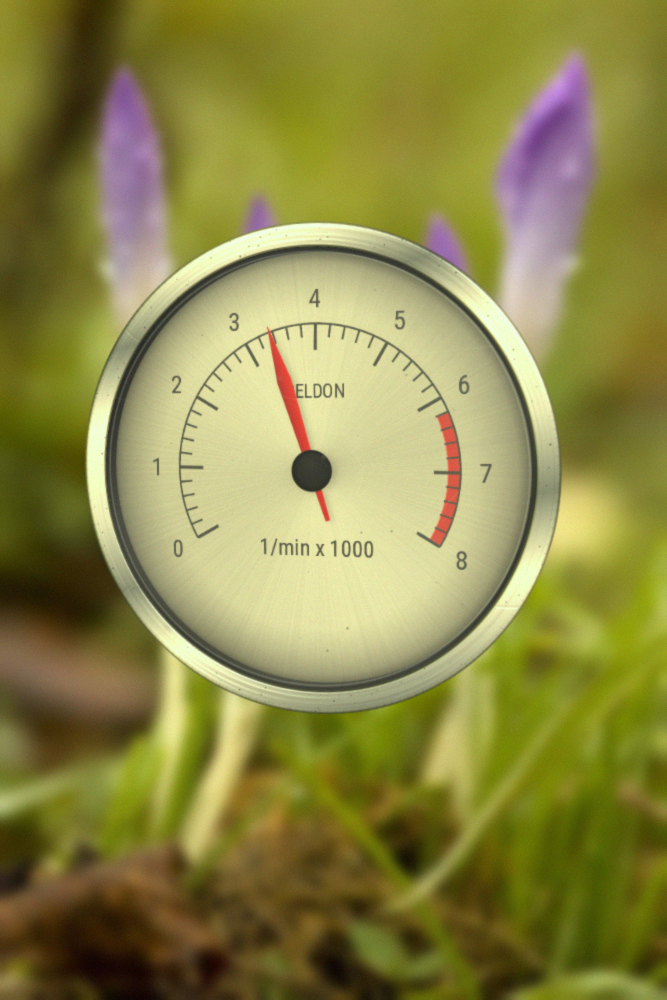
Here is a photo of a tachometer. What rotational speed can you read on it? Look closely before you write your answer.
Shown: 3400 rpm
